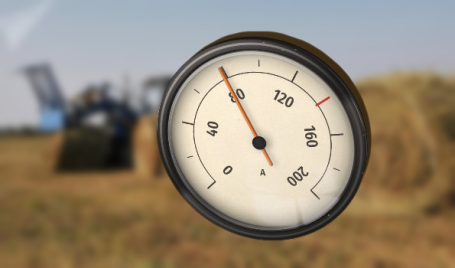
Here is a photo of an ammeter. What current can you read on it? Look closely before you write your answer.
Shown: 80 A
